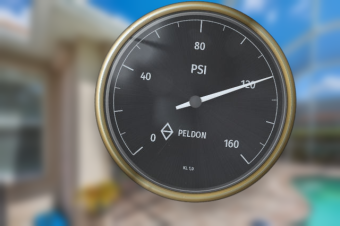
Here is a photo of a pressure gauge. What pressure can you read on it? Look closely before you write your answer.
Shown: 120 psi
